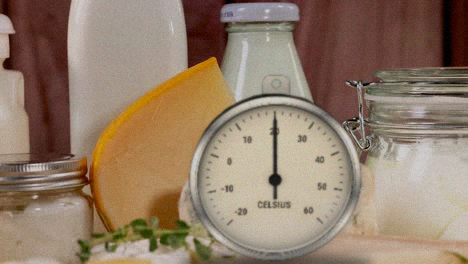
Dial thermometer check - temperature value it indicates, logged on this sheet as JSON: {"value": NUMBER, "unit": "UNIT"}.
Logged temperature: {"value": 20, "unit": "°C"}
